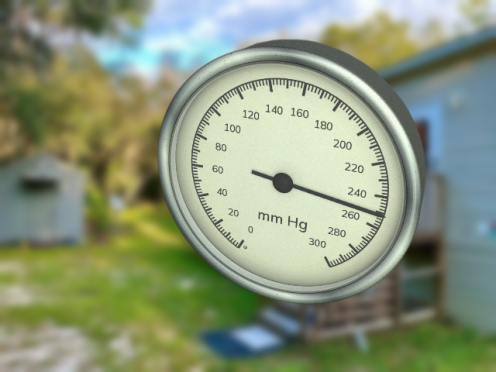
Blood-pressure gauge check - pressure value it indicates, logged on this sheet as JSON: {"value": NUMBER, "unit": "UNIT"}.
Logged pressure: {"value": 250, "unit": "mmHg"}
